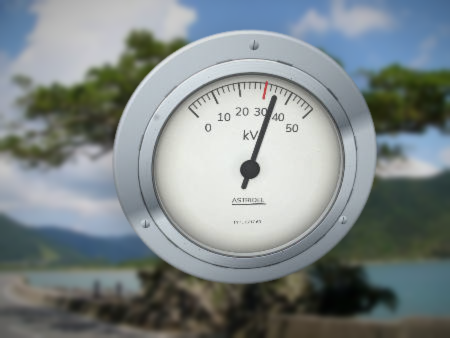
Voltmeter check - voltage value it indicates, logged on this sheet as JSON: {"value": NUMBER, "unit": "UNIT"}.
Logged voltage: {"value": 34, "unit": "kV"}
